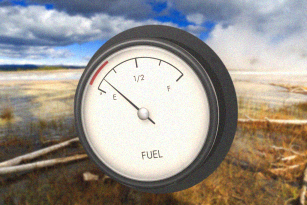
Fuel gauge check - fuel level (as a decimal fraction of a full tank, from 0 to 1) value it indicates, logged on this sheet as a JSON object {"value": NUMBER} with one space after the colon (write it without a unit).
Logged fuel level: {"value": 0.125}
